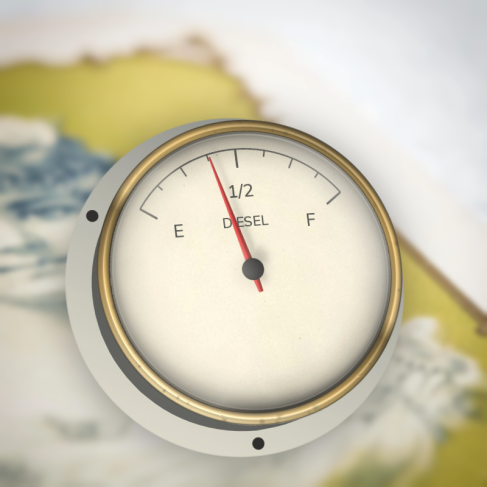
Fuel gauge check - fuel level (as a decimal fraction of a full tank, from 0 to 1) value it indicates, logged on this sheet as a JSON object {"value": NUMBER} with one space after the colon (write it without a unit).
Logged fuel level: {"value": 0.375}
